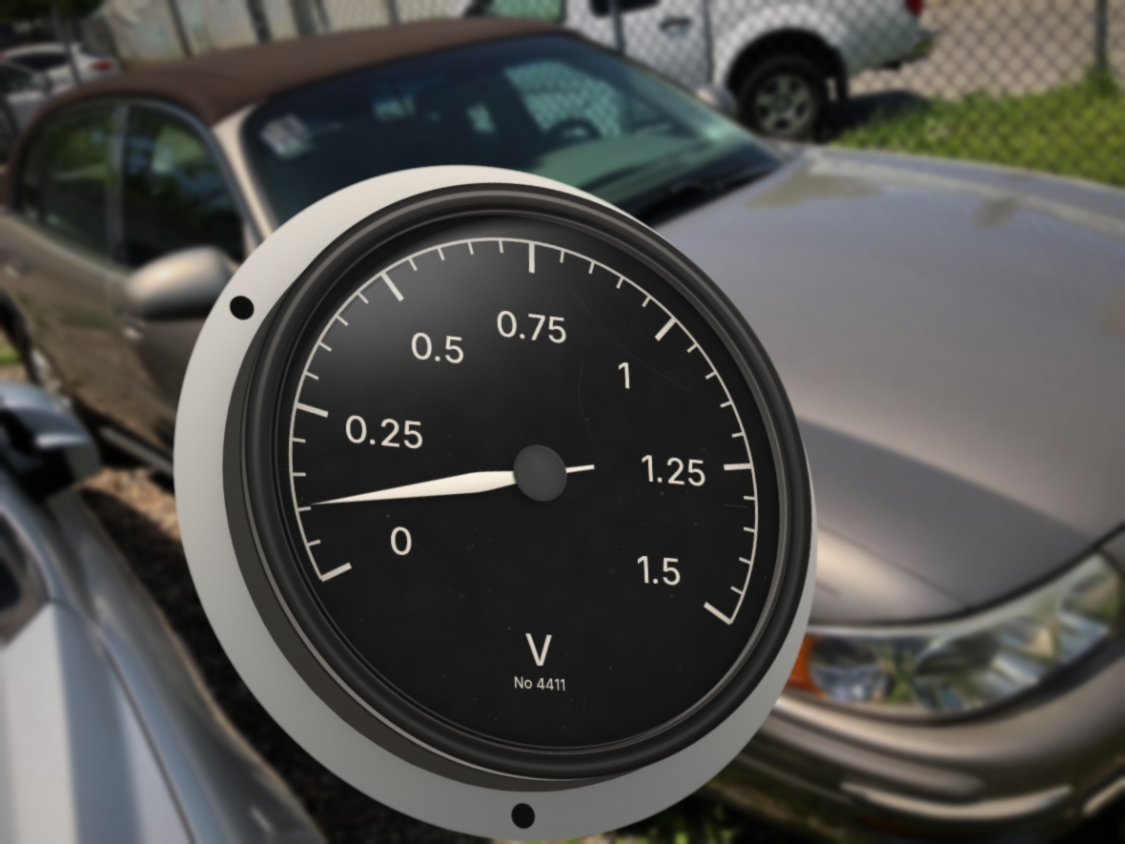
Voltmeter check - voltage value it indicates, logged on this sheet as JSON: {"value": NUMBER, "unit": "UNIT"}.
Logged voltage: {"value": 0.1, "unit": "V"}
